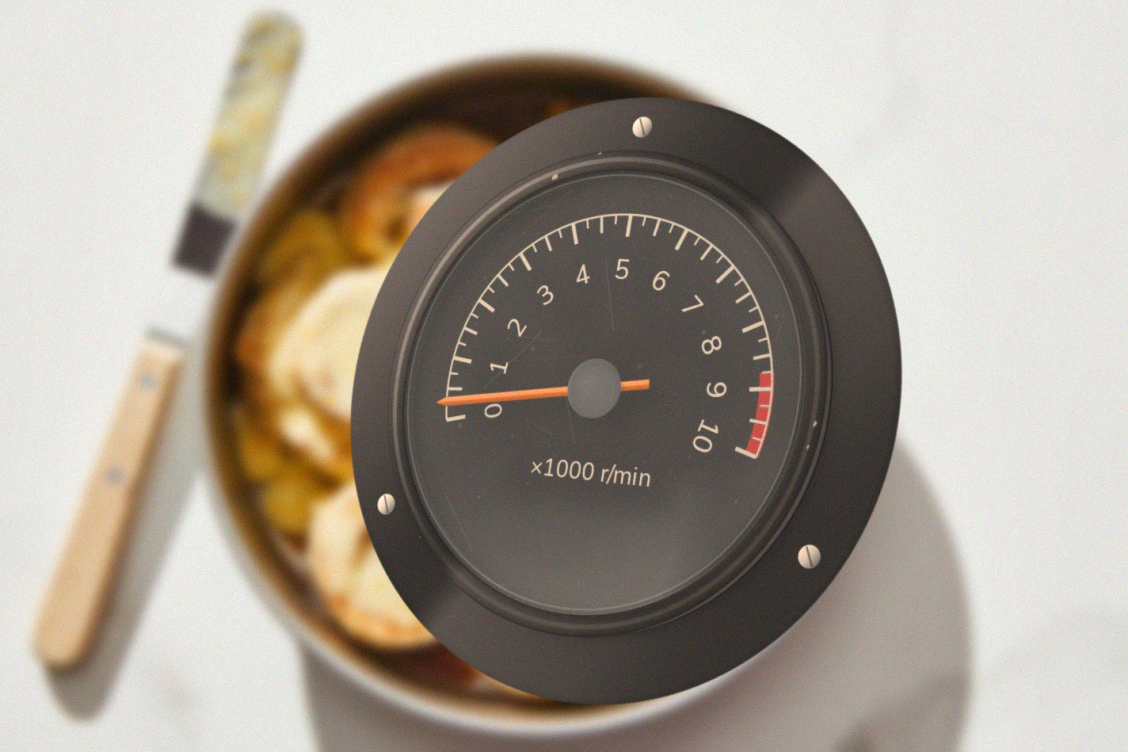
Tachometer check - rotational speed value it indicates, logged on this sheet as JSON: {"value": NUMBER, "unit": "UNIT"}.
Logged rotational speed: {"value": 250, "unit": "rpm"}
